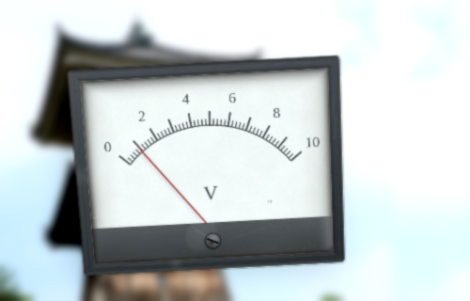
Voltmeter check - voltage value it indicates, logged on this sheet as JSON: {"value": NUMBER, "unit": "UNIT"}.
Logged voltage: {"value": 1, "unit": "V"}
